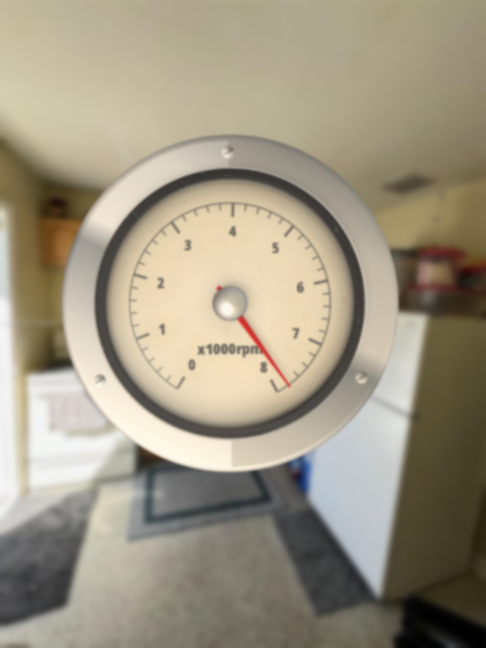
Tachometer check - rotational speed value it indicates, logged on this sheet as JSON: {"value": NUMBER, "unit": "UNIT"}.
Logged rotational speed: {"value": 7800, "unit": "rpm"}
